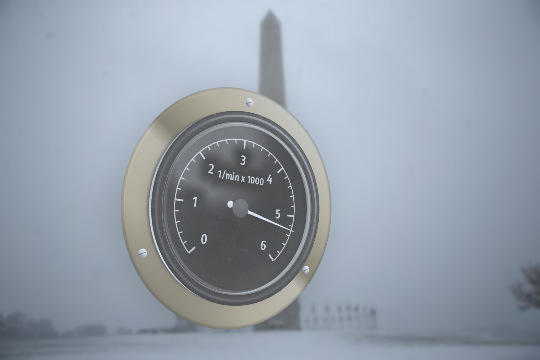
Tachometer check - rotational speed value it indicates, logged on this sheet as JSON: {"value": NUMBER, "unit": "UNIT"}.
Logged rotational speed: {"value": 5300, "unit": "rpm"}
